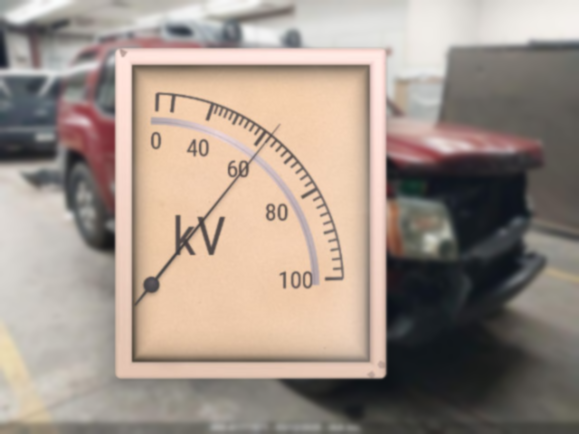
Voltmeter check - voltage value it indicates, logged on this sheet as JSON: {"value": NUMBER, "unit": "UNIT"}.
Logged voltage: {"value": 62, "unit": "kV"}
